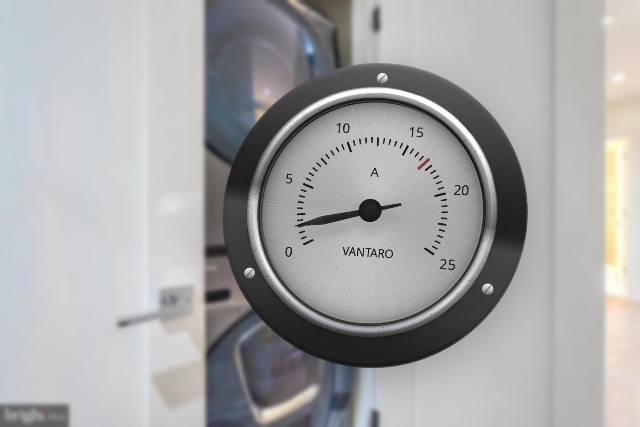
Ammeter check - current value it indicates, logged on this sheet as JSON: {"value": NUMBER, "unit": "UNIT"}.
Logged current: {"value": 1.5, "unit": "A"}
